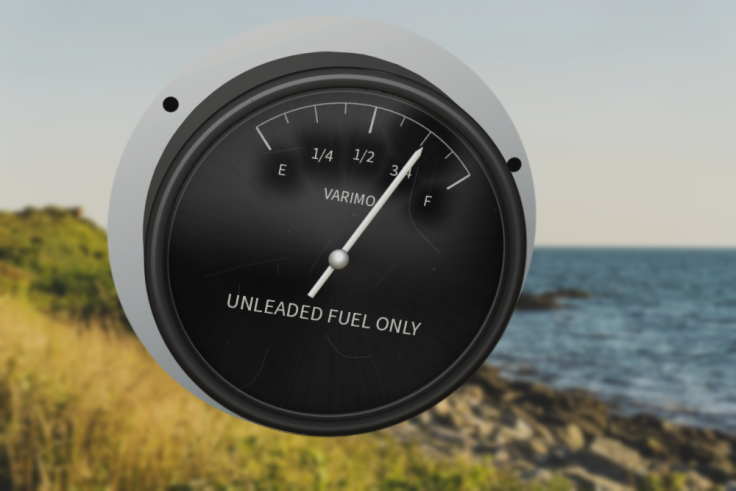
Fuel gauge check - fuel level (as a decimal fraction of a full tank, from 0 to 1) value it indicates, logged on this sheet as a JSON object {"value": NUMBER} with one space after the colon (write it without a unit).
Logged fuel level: {"value": 0.75}
